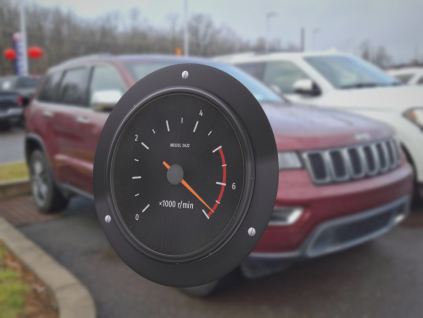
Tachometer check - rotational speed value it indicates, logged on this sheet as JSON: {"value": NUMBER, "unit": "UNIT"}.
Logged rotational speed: {"value": 6750, "unit": "rpm"}
